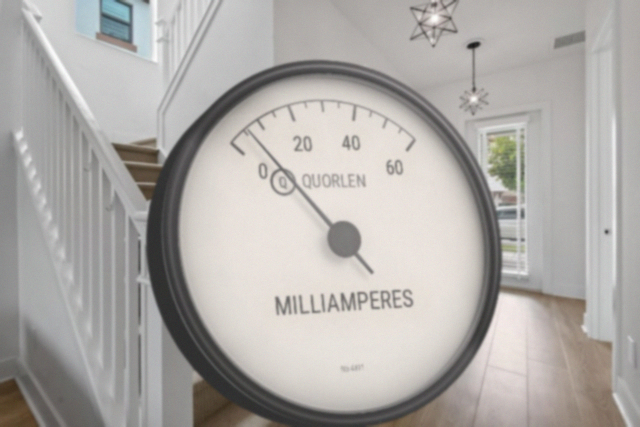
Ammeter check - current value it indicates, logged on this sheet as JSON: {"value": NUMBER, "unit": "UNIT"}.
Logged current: {"value": 5, "unit": "mA"}
